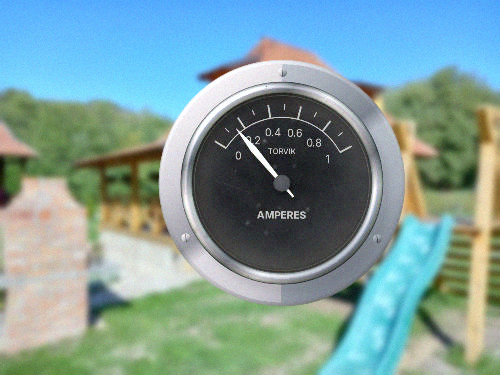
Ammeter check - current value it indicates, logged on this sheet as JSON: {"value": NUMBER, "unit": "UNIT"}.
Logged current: {"value": 0.15, "unit": "A"}
